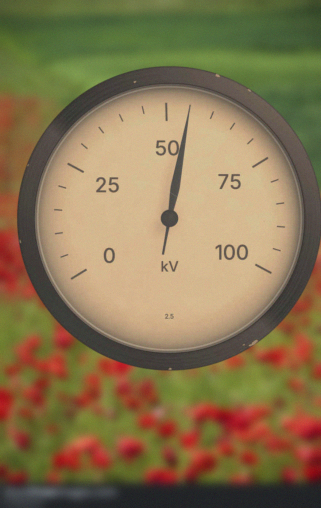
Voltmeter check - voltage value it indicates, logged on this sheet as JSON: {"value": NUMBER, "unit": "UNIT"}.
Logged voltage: {"value": 55, "unit": "kV"}
